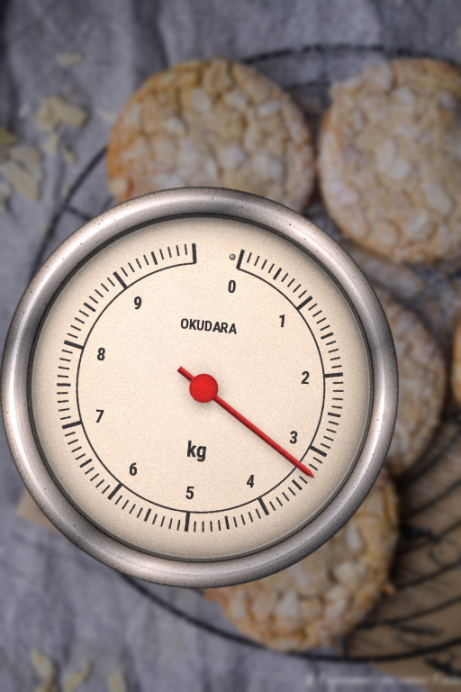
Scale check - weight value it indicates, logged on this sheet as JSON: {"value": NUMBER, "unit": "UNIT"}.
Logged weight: {"value": 3.3, "unit": "kg"}
